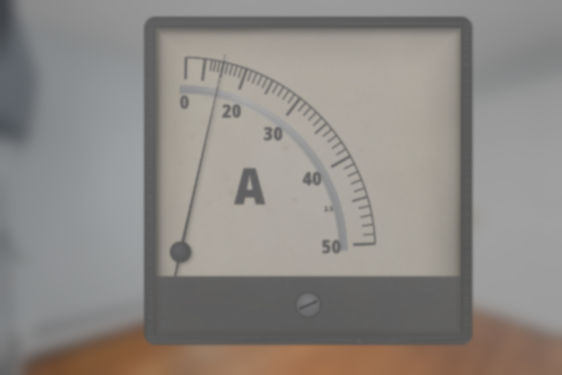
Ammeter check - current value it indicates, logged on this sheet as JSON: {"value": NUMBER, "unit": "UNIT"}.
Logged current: {"value": 15, "unit": "A"}
